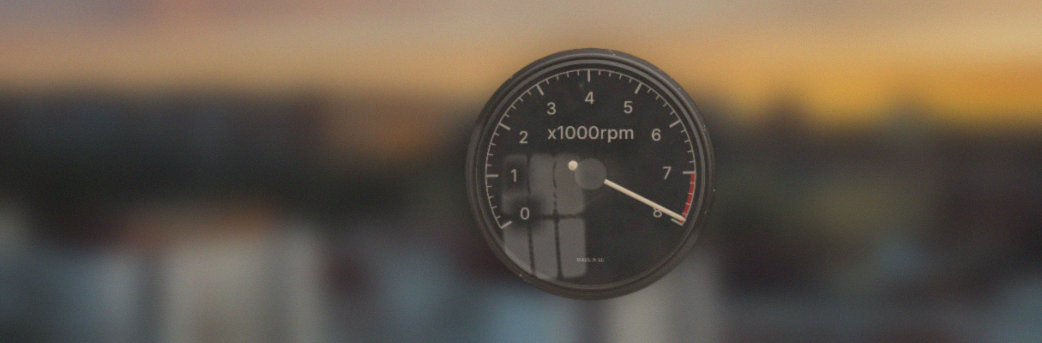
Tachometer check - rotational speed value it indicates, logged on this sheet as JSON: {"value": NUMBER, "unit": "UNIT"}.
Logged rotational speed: {"value": 7900, "unit": "rpm"}
